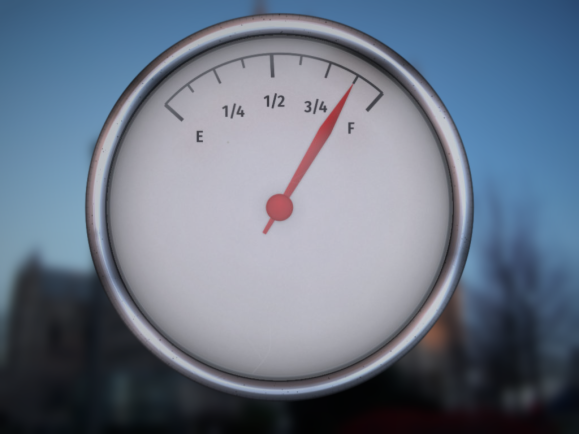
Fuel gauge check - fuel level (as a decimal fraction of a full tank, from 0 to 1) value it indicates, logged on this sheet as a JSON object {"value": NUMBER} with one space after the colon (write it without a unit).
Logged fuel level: {"value": 0.875}
